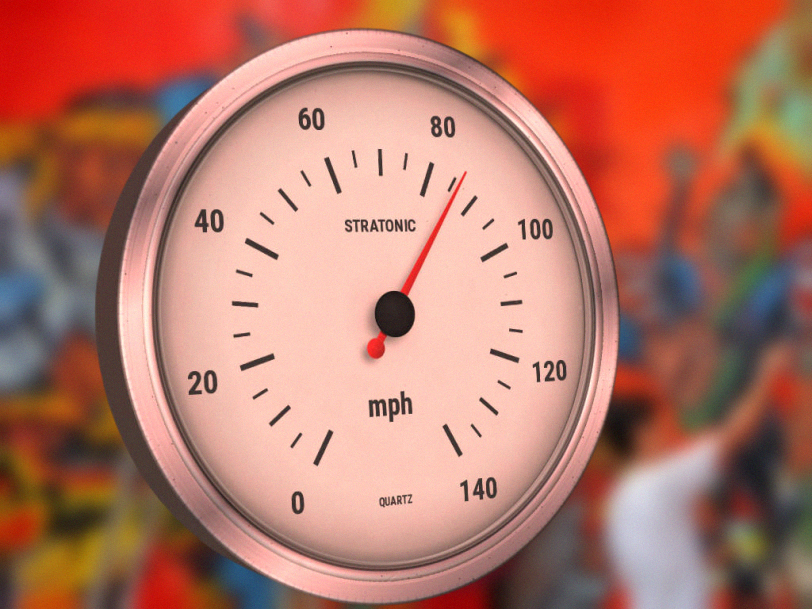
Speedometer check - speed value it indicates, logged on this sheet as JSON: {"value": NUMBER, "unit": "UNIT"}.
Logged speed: {"value": 85, "unit": "mph"}
